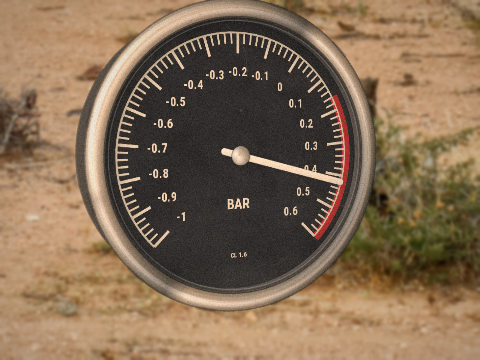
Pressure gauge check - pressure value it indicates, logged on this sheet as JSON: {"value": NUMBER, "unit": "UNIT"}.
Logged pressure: {"value": 0.42, "unit": "bar"}
